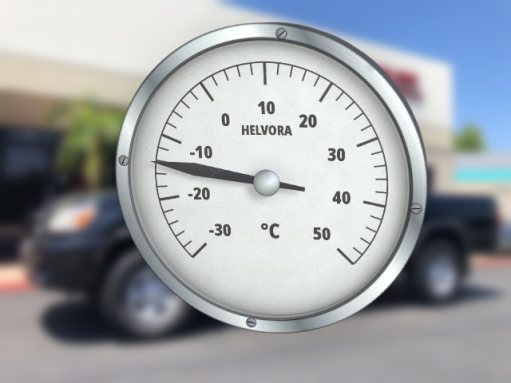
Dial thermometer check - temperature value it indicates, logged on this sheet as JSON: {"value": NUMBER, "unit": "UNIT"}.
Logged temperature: {"value": -14, "unit": "°C"}
